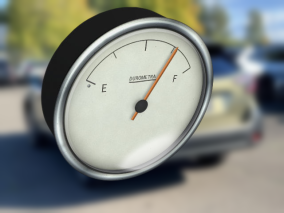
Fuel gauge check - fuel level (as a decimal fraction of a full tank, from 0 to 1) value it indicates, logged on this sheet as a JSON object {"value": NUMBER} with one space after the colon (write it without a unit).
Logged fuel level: {"value": 0.75}
